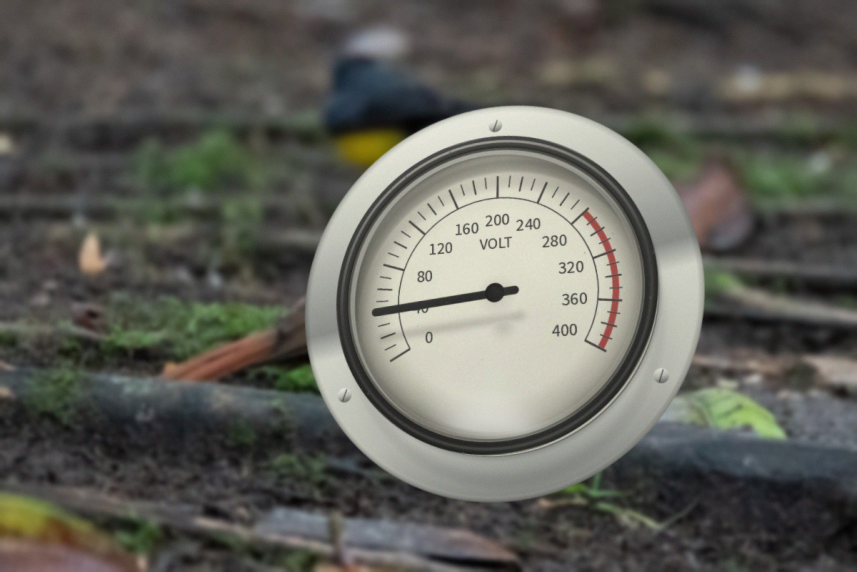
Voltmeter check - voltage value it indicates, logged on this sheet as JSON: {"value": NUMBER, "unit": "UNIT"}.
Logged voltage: {"value": 40, "unit": "V"}
